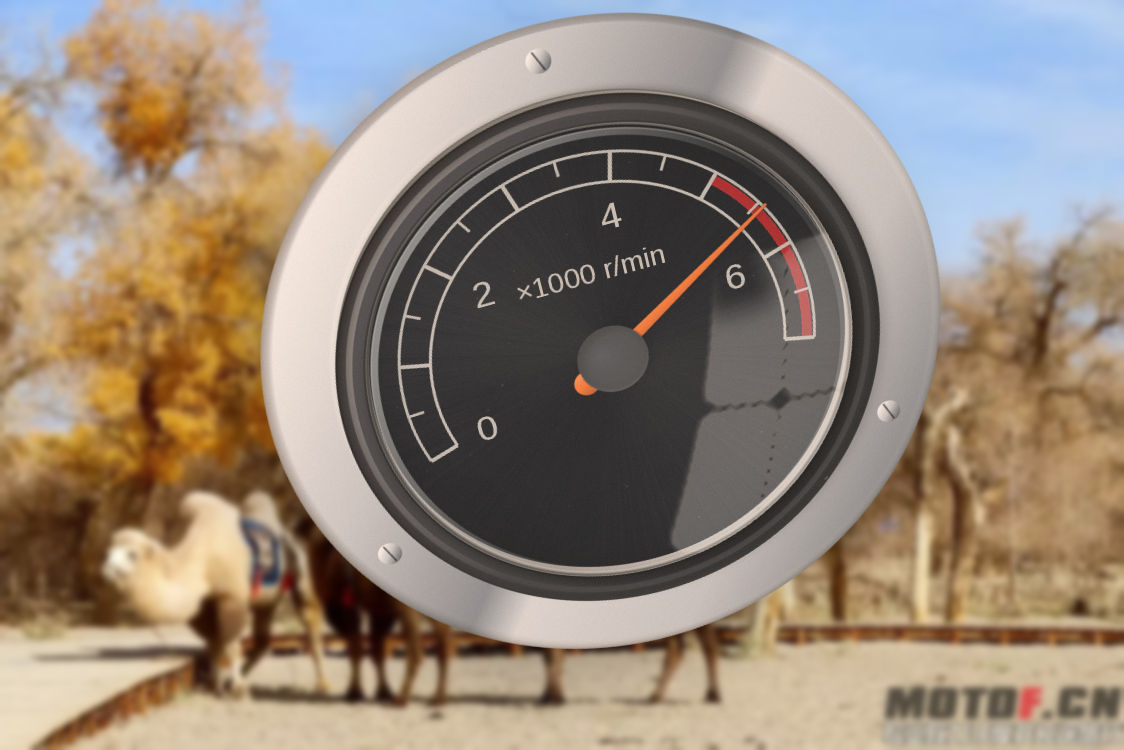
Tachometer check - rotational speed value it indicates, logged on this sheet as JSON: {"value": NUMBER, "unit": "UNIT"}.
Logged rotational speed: {"value": 5500, "unit": "rpm"}
